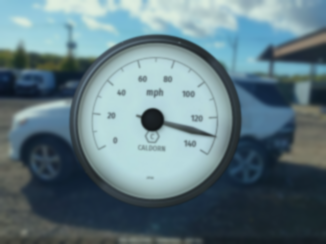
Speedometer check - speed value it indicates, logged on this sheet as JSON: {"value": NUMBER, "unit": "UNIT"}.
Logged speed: {"value": 130, "unit": "mph"}
